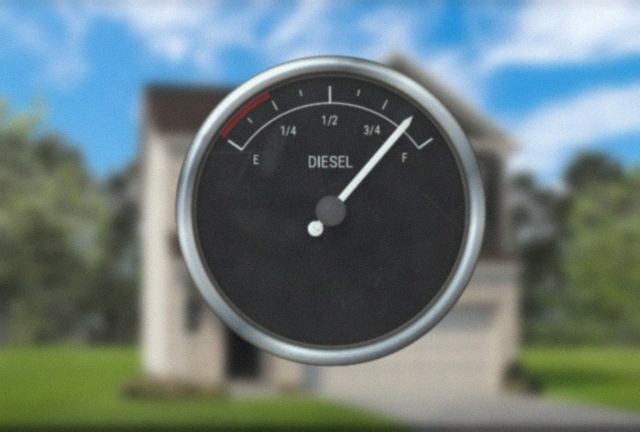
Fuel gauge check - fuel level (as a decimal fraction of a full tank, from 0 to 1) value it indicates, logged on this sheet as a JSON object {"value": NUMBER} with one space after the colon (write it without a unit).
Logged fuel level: {"value": 0.875}
